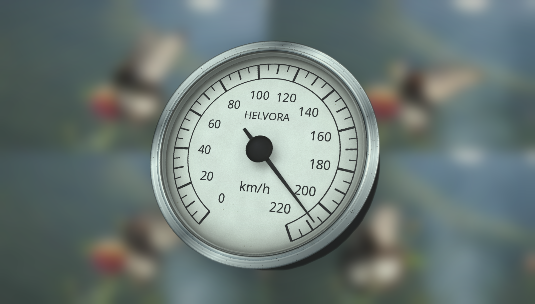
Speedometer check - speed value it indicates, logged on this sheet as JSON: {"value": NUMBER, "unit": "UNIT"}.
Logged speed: {"value": 207.5, "unit": "km/h"}
